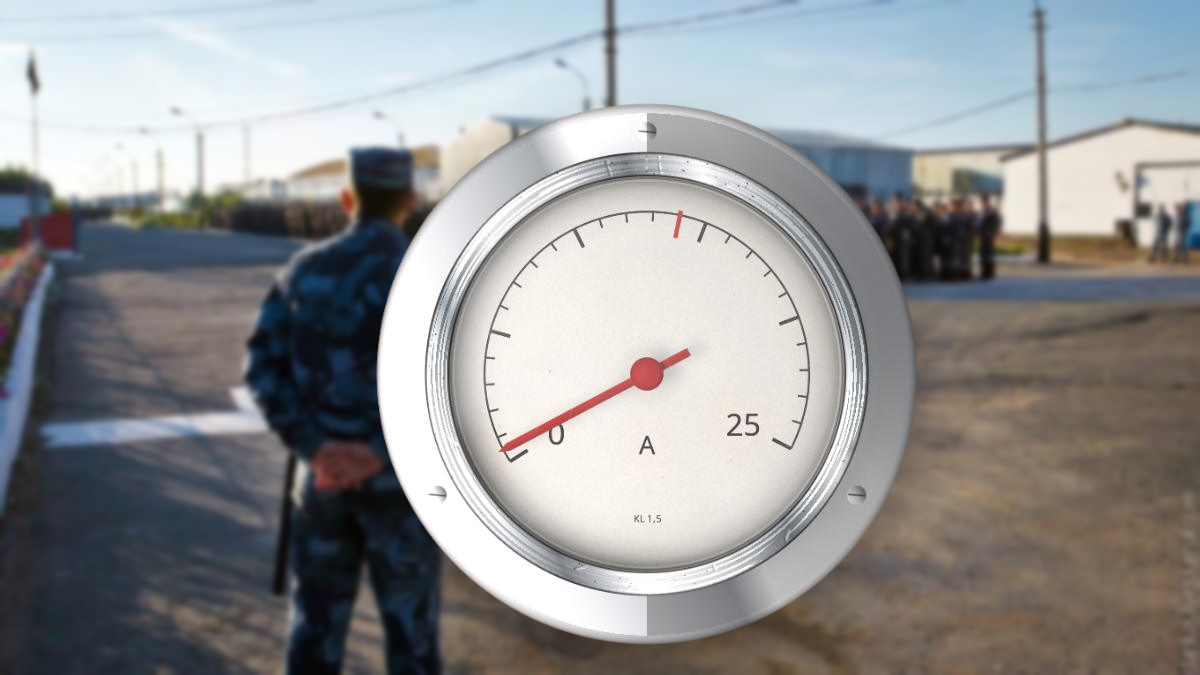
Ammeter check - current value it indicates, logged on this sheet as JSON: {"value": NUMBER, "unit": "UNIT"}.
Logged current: {"value": 0.5, "unit": "A"}
